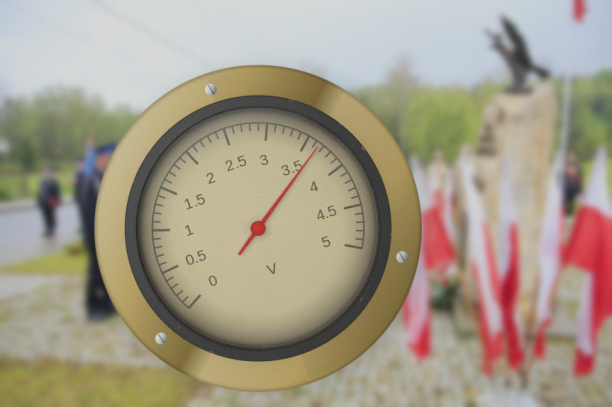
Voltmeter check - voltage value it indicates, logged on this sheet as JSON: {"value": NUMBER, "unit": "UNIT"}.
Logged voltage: {"value": 3.65, "unit": "V"}
